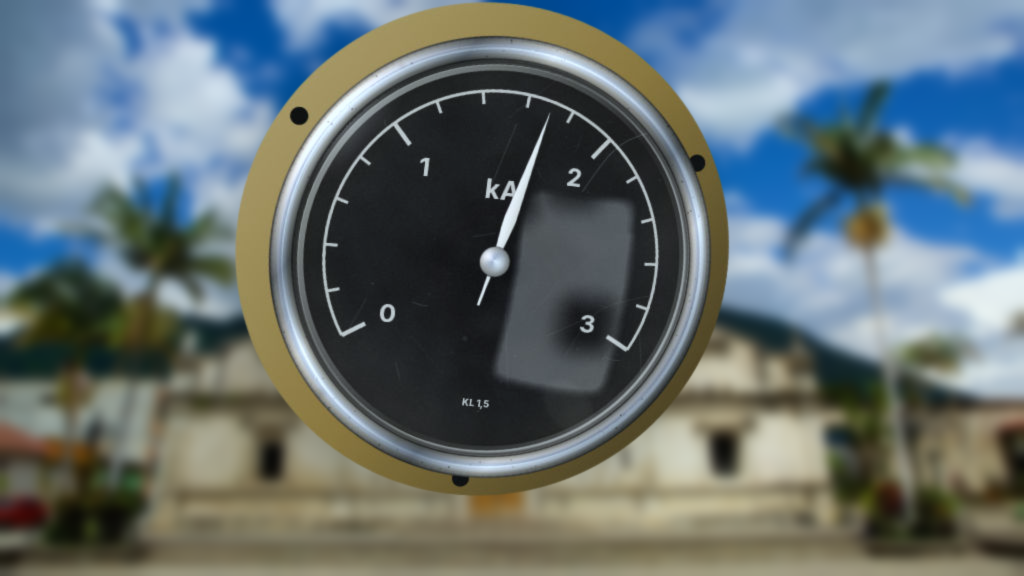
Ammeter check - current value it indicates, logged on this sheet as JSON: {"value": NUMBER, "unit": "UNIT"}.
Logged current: {"value": 1.7, "unit": "kA"}
